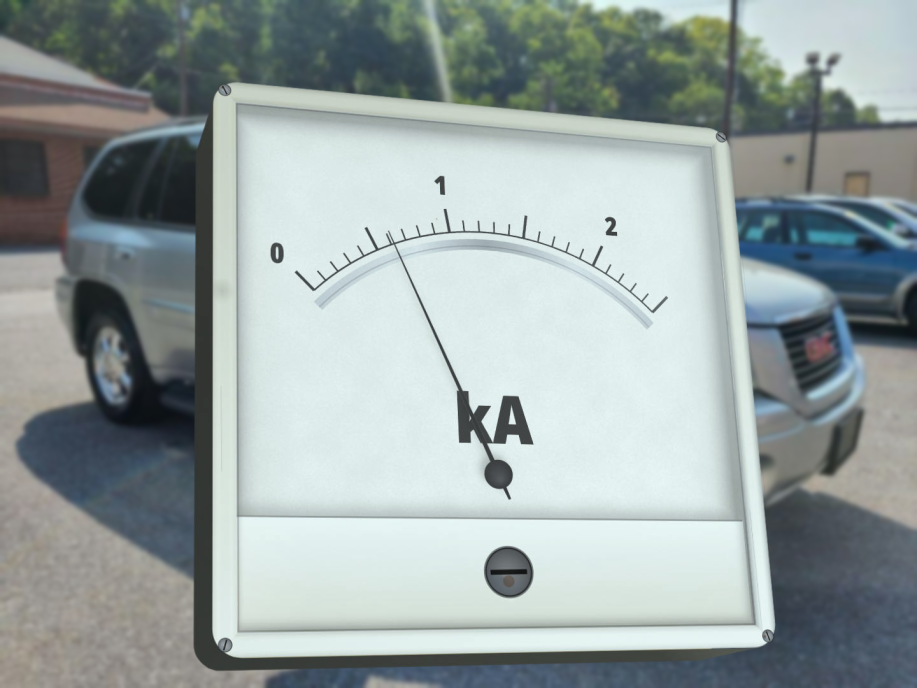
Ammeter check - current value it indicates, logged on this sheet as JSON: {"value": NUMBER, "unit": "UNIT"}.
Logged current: {"value": 0.6, "unit": "kA"}
